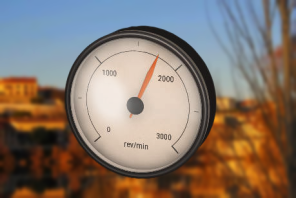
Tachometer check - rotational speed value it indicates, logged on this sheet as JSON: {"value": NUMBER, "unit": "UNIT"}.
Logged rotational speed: {"value": 1750, "unit": "rpm"}
